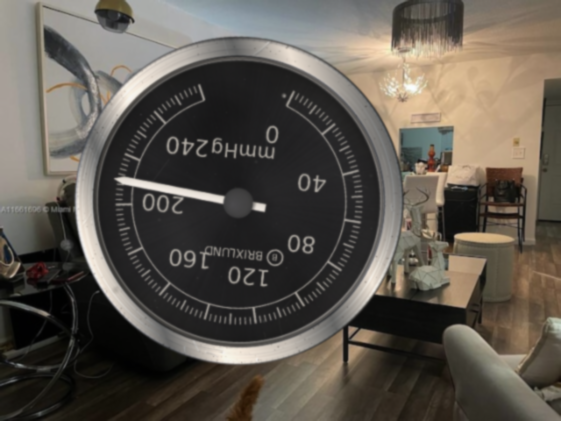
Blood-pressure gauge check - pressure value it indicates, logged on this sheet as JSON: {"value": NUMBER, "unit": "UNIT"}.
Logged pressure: {"value": 210, "unit": "mmHg"}
